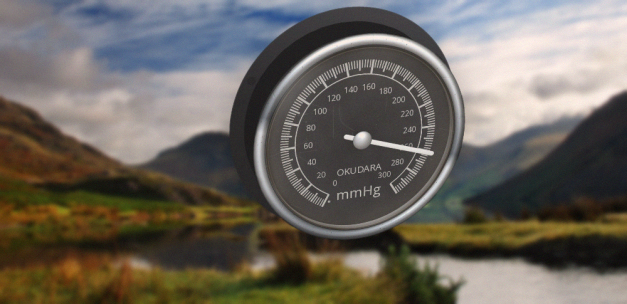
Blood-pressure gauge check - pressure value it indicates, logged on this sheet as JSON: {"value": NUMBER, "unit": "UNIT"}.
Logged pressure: {"value": 260, "unit": "mmHg"}
